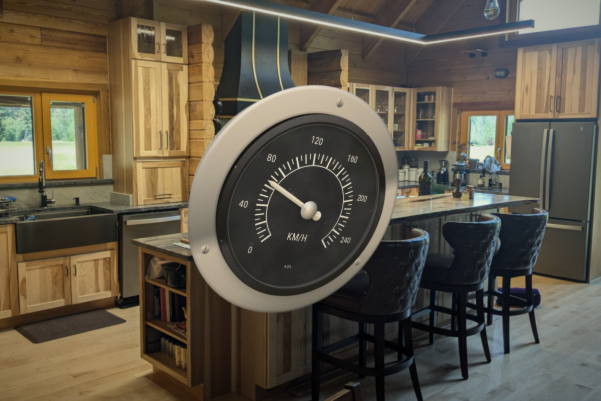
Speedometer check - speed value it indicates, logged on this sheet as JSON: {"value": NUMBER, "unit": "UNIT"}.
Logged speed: {"value": 65, "unit": "km/h"}
